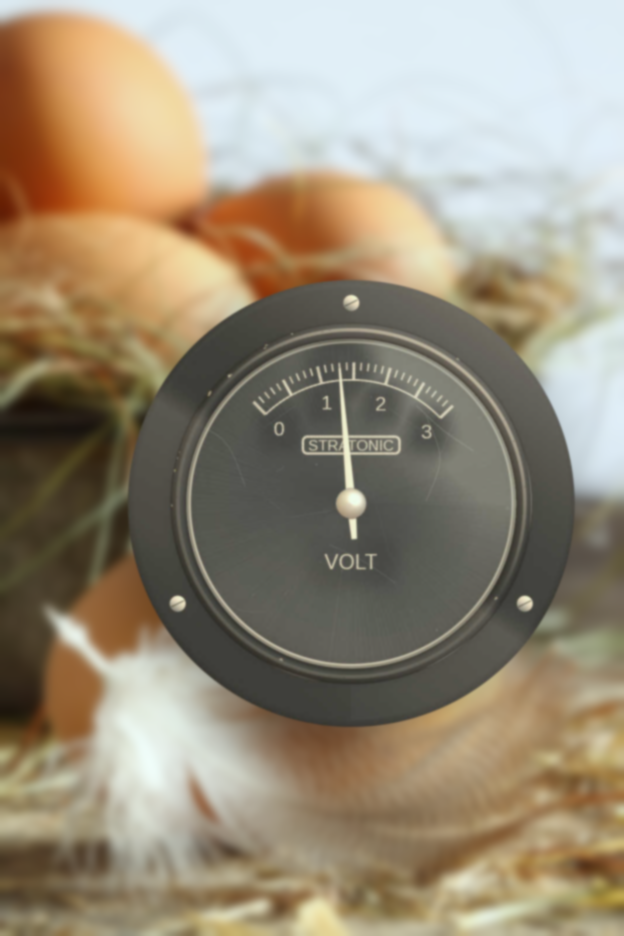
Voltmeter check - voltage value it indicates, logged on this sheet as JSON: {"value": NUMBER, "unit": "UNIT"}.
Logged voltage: {"value": 1.3, "unit": "V"}
